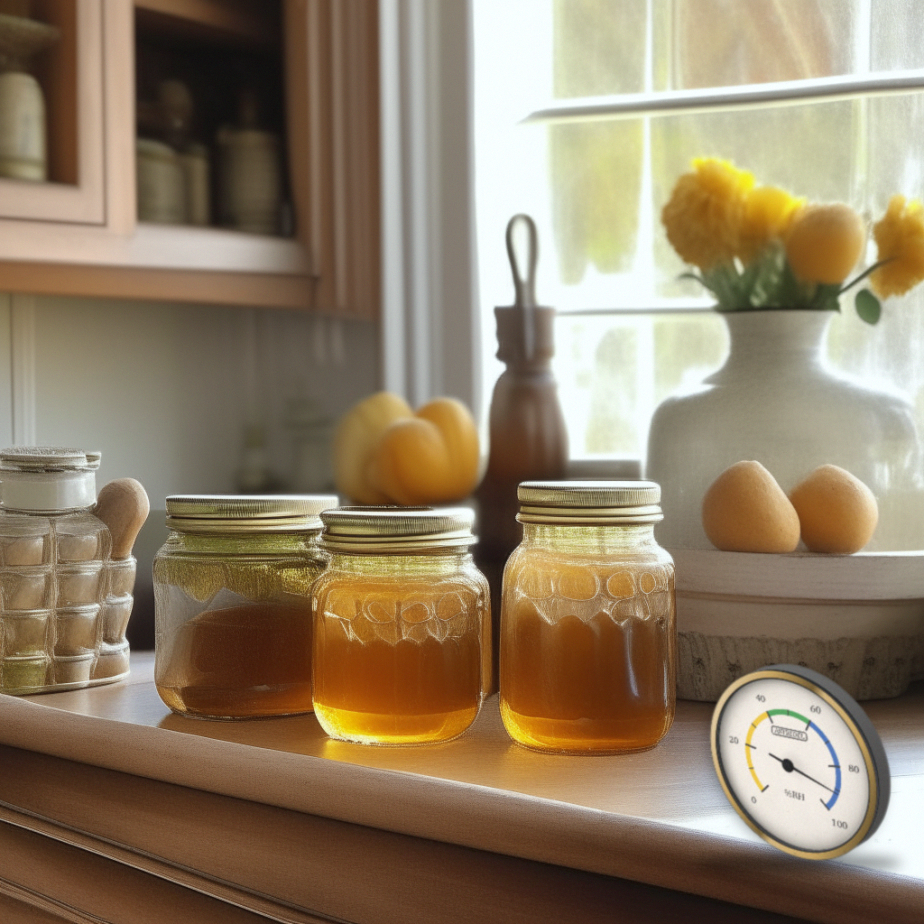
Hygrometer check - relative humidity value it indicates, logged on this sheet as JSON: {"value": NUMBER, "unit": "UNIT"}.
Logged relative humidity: {"value": 90, "unit": "%"}
